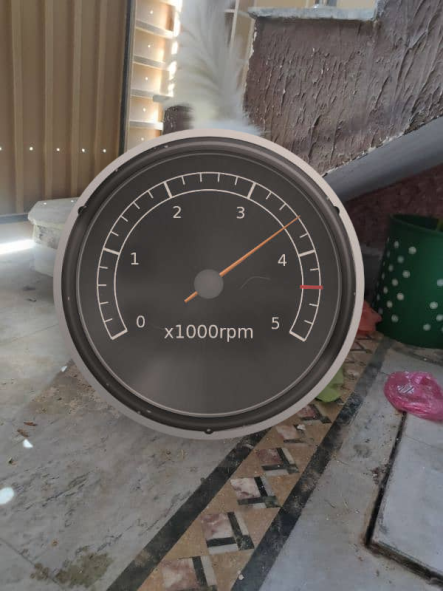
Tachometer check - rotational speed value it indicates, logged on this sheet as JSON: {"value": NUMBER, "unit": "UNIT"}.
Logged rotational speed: {"value": 3600, "unit": "rpm"}
